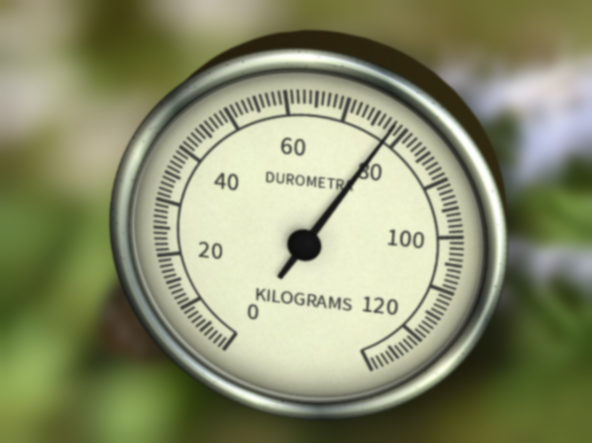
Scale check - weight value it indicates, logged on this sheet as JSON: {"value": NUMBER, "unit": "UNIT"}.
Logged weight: {"value": 78, "unit": "kg"}
